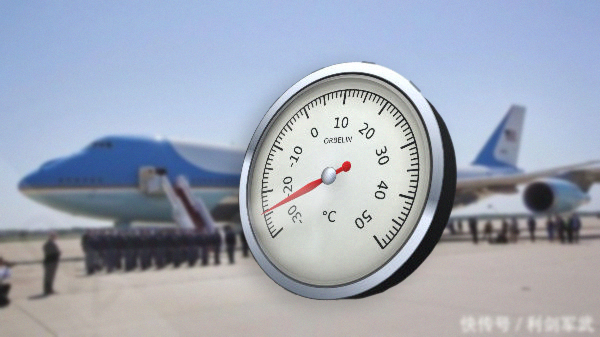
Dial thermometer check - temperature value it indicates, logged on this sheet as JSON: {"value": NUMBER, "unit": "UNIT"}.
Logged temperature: {"value": -25, "unit": "°C"}
